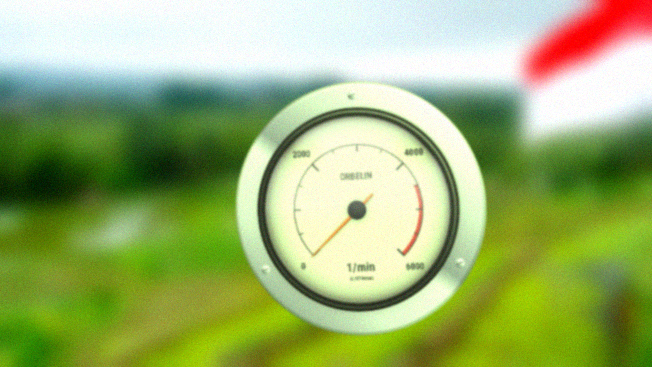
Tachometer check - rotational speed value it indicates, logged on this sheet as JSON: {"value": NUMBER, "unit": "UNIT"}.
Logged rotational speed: {"value": 0, "unit": "rpm"}
